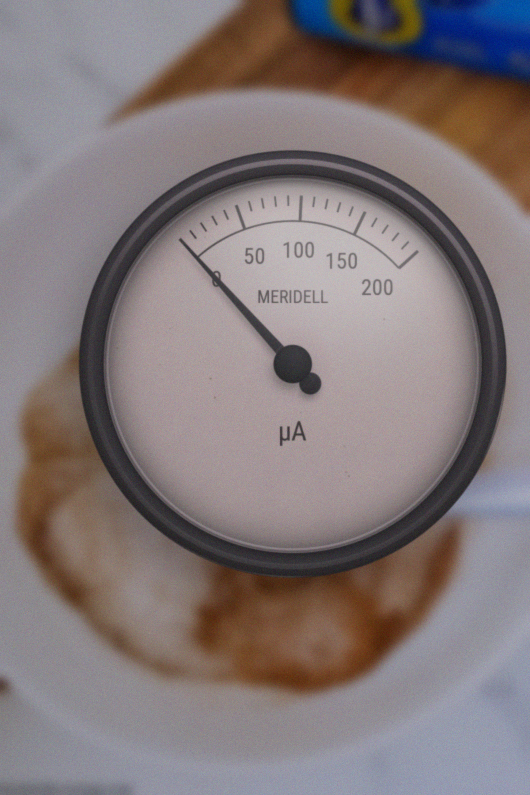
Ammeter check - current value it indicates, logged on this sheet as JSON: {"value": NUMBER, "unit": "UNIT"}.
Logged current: {"value": 0, "unit": "µA"}
